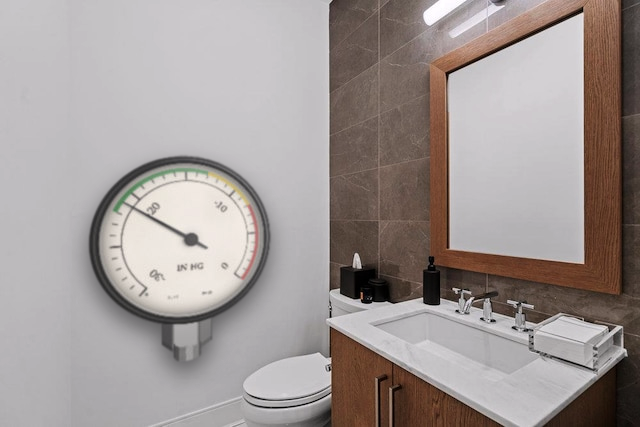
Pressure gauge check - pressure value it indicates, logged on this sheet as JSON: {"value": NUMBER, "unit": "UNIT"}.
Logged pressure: {"value": -21, "unit": "inHg"}
